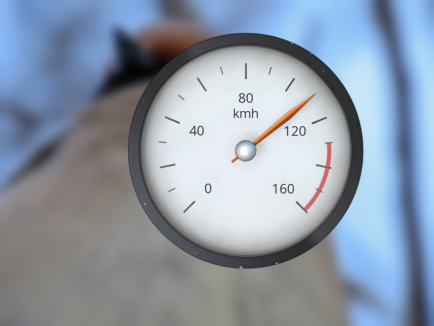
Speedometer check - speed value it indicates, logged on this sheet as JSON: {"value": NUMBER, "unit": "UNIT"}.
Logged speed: {"value": 110, "unit": "km/h"}
